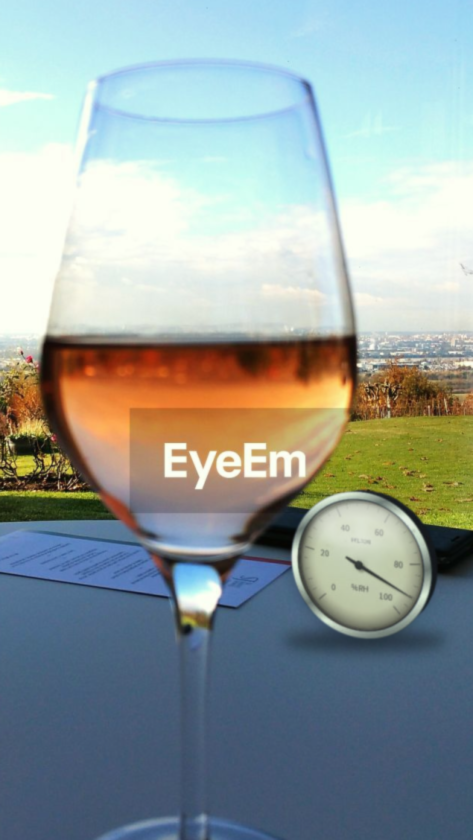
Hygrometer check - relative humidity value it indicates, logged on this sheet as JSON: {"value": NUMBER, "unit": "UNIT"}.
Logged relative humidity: {"value": 92, "unit": "%"}
